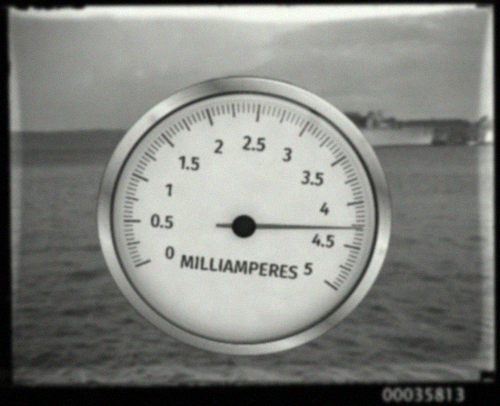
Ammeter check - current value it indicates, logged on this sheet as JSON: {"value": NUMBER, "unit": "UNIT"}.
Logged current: {"value": 4.25, "unit": "mA"}
